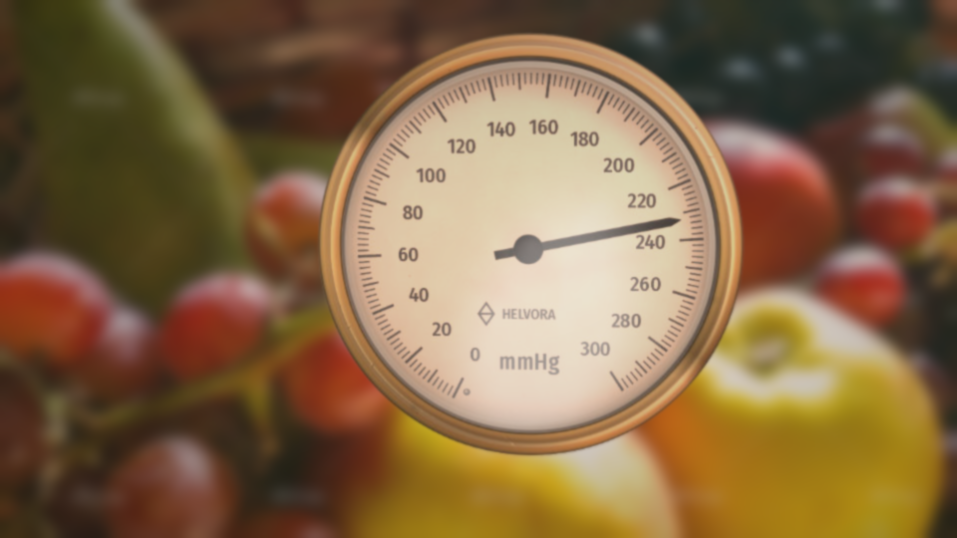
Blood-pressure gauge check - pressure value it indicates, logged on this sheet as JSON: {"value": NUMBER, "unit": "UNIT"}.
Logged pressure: {"value": 232, "unit": "mmHg"}
